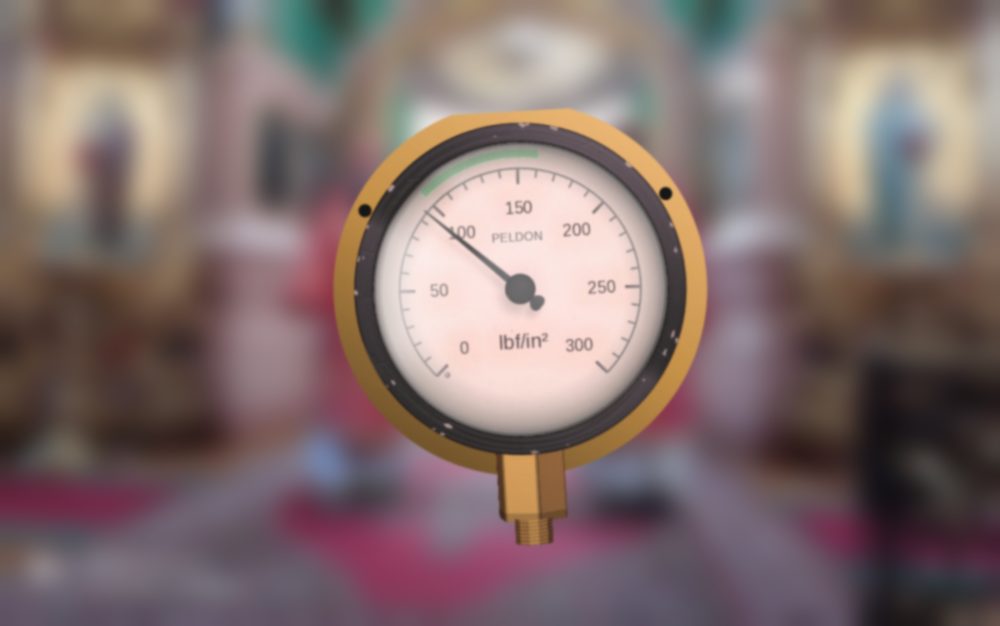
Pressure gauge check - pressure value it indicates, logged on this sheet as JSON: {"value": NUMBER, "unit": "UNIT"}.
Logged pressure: {"value": 95, "unit": "psi"}
